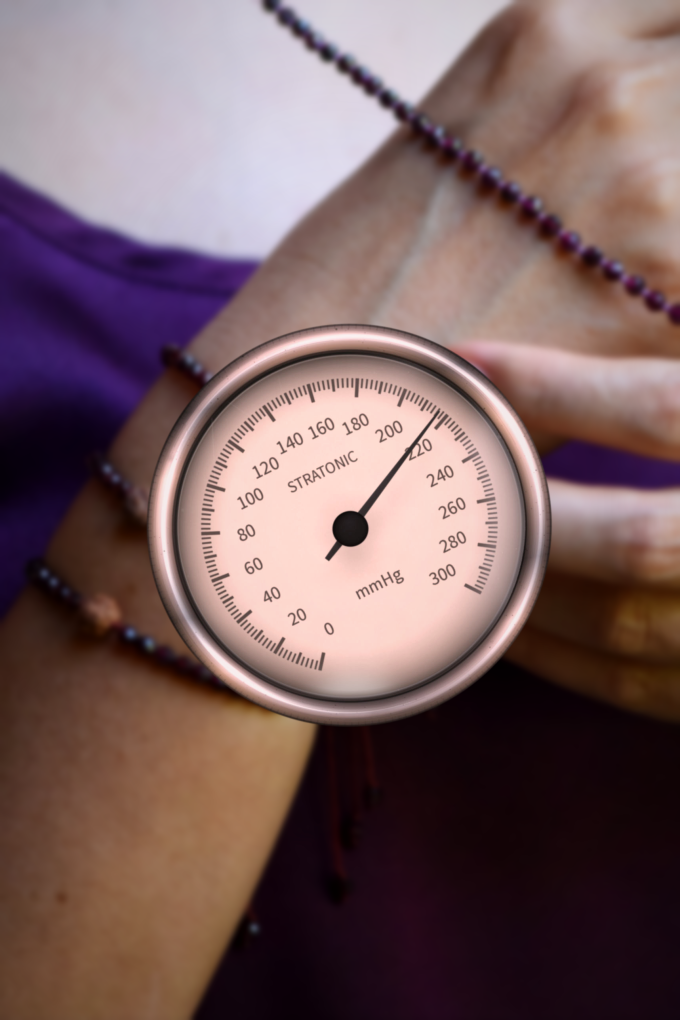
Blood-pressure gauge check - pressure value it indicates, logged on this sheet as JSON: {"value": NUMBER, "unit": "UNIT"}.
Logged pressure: {"value": 216, "unit": "mmHg"}
